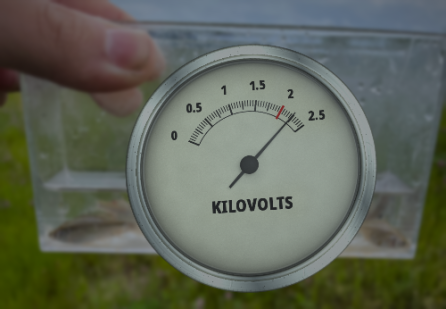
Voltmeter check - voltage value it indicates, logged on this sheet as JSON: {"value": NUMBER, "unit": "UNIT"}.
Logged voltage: {"value": 2.25, "unit": "kV"}
